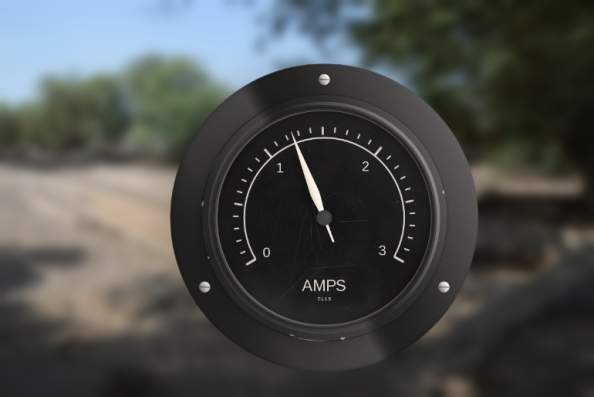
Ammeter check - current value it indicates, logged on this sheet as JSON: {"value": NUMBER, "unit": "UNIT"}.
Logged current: {"value": 1.25, "unit": "A"}
